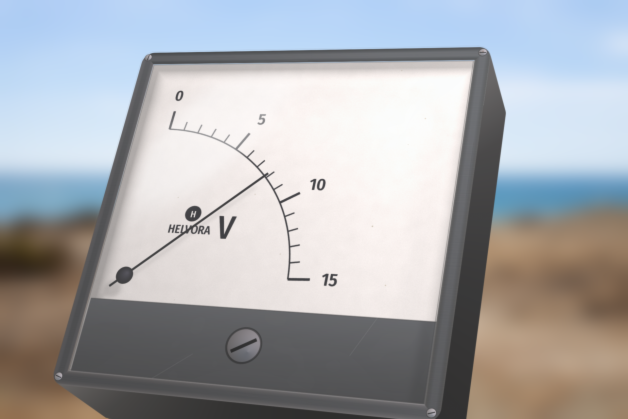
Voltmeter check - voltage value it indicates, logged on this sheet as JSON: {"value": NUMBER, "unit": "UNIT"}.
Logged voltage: {"value": 8, "unit": "V"}
